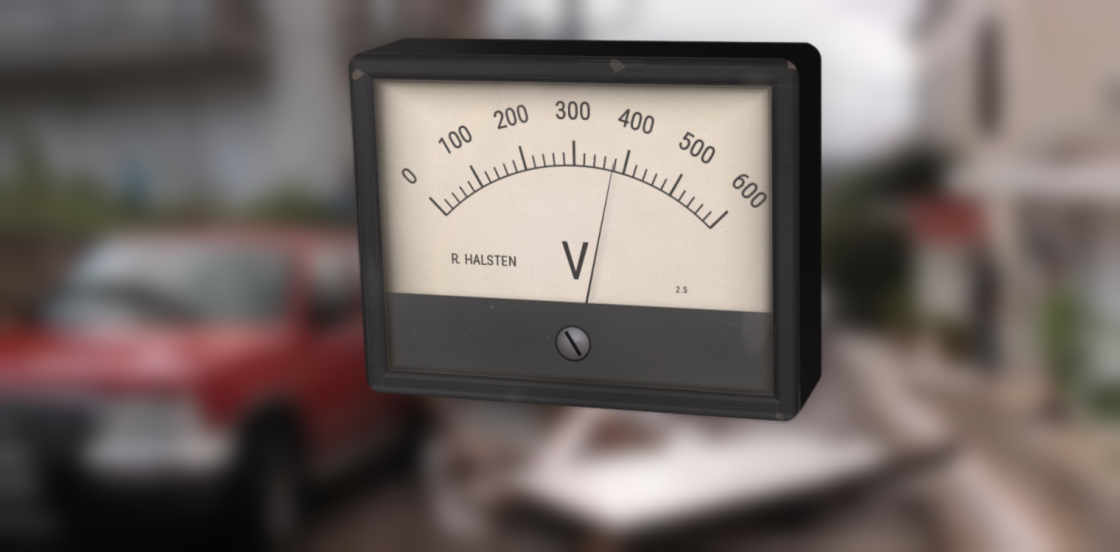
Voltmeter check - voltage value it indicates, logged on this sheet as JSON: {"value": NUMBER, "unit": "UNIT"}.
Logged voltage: {"value": 380, "unit": "V"}
